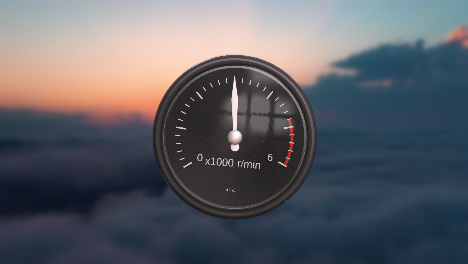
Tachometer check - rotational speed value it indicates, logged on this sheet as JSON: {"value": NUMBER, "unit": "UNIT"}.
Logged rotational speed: {"value": 3000, "unit": "rpm"}
